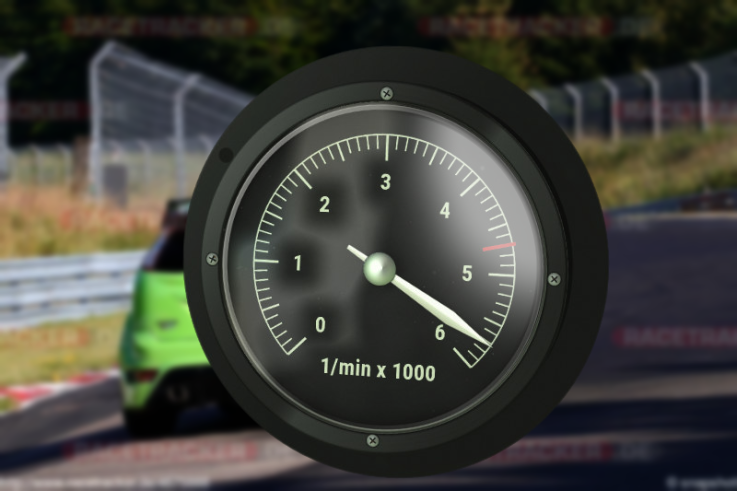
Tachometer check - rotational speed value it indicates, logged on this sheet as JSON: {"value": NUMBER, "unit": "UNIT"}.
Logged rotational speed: {"value": 5700, "unit": "rpm"}
